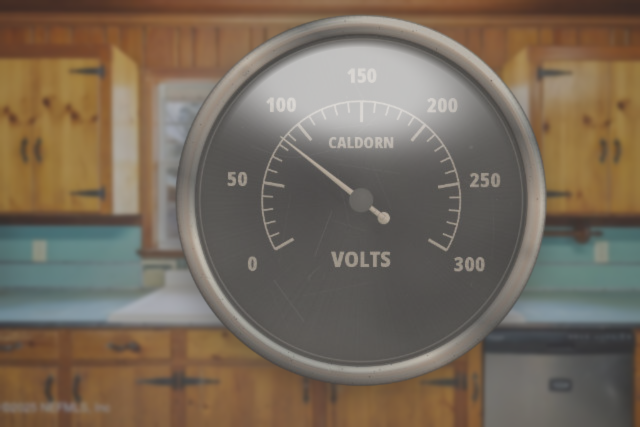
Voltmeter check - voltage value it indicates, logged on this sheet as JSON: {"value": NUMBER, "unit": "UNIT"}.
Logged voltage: {"value": 85, "unit": "V"}
